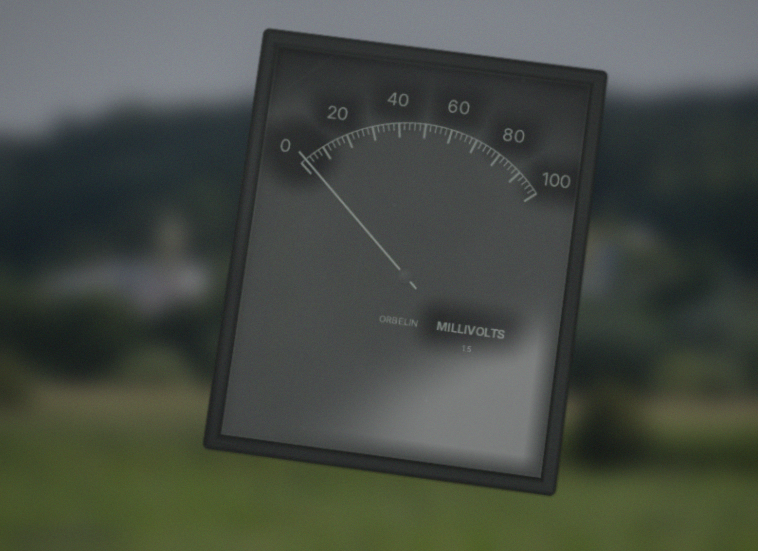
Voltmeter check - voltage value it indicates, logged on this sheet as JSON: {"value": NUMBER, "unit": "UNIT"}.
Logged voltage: {"value": 2, "unit": "mV"}
